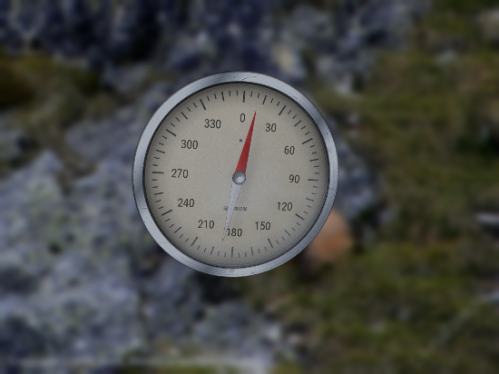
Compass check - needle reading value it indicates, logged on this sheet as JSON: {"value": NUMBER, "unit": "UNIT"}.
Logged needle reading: {"value": 10, "unit": "°"}
